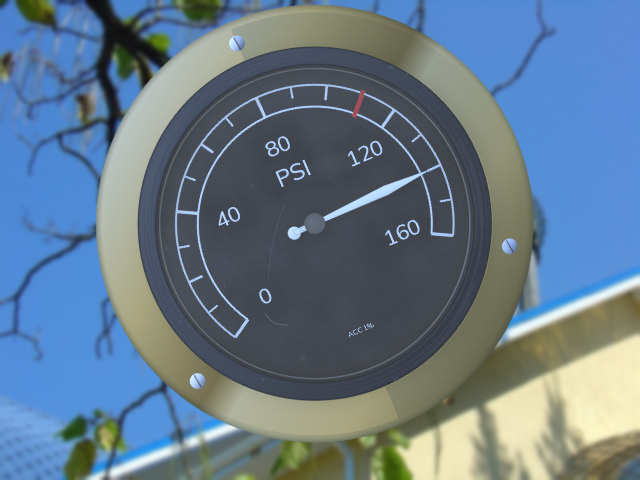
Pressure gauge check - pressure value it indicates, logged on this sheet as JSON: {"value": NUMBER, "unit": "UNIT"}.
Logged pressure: {"value": 140, "unit": "psi"}
